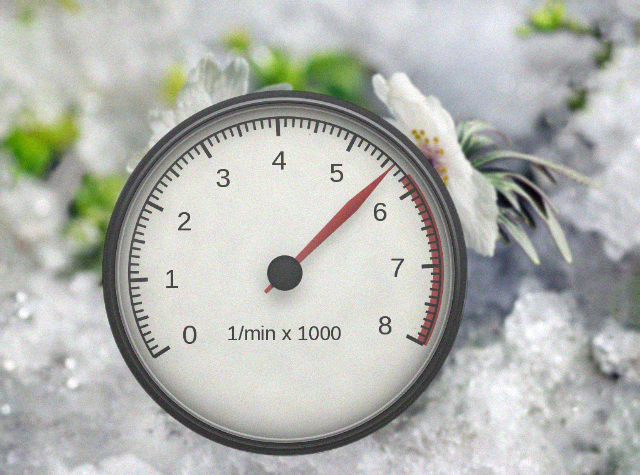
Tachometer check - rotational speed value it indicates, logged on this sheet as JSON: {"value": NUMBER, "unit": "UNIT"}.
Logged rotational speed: {"value": 5600, "unit": "rpm"}
